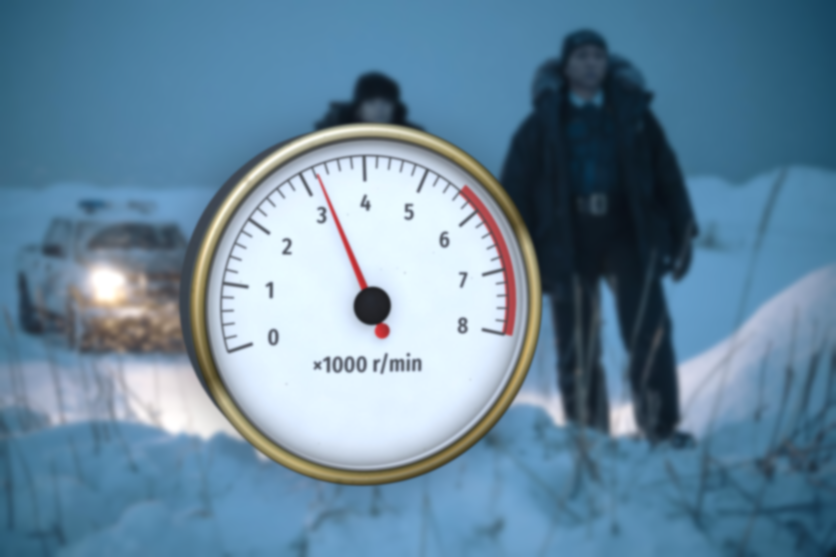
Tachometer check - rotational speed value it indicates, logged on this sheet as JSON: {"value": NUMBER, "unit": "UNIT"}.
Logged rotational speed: {"value": 3200, "unit": "rpm"}
